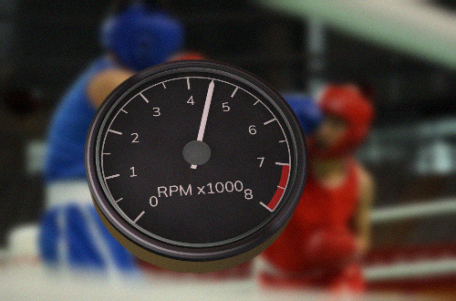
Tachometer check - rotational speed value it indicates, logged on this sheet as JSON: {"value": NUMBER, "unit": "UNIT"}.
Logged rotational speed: {"value": 4500, "unit": "rpm"}
